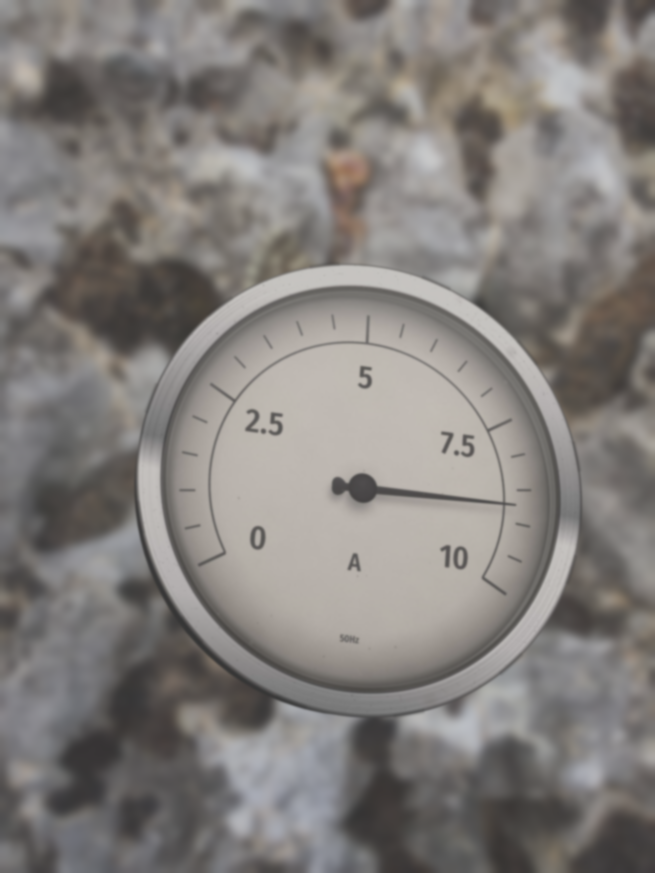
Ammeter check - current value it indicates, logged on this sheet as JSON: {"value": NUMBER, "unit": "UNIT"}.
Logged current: {"value": 8.75, "unit": "A"}
